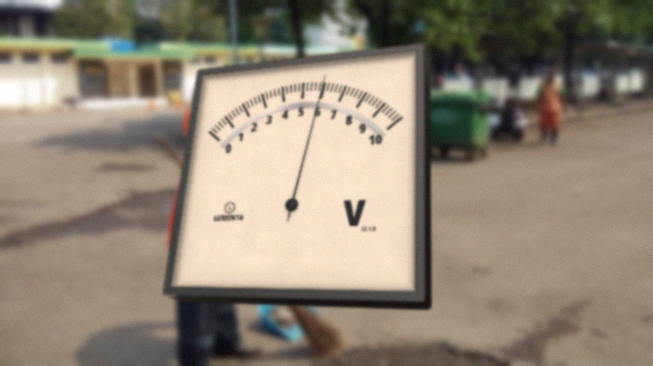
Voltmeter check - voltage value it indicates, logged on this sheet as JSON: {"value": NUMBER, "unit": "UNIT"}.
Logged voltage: {"value": 6, "unit": "V"}
